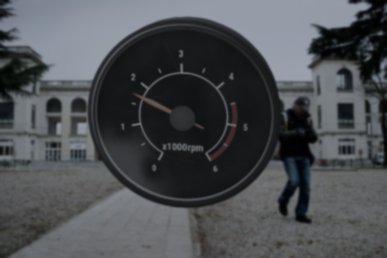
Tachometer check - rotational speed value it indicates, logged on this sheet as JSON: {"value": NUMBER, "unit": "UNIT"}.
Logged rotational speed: {"value": 1750, "unit": "rpm"}
